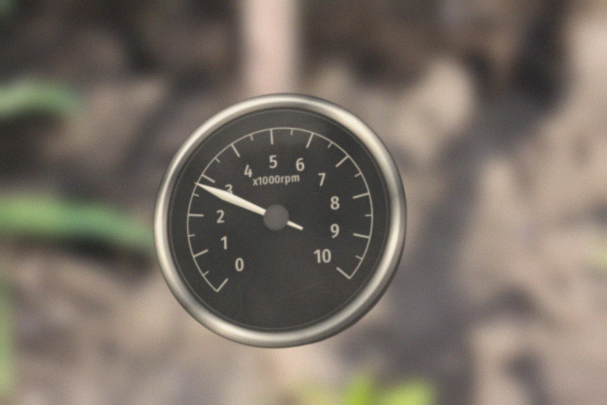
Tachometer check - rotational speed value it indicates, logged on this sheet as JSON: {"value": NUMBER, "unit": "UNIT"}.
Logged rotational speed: {"value": 2750, "unit": "rpm"}
